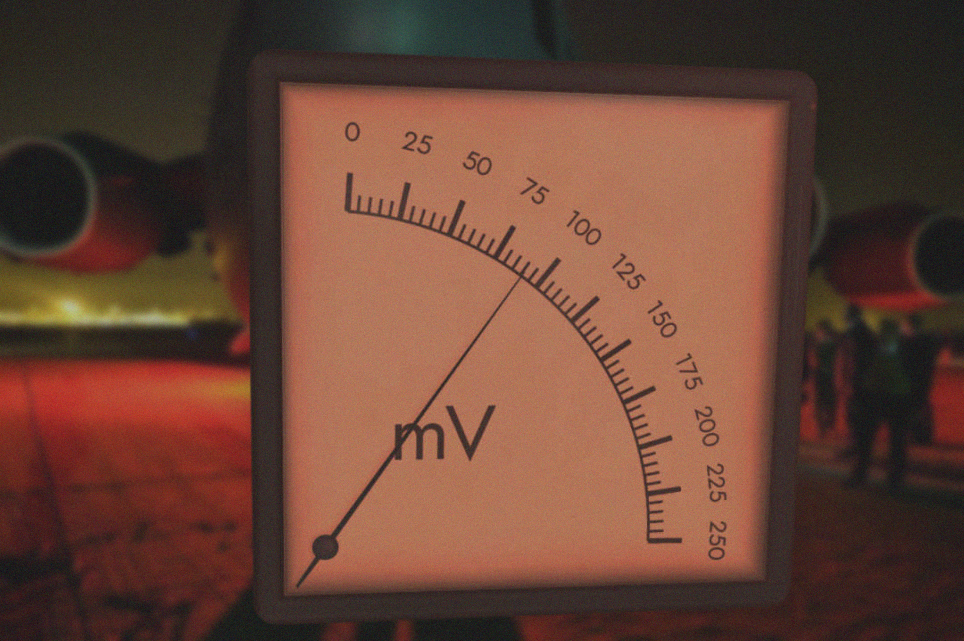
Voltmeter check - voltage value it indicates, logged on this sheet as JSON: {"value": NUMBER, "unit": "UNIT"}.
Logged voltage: {"value": 90, "unit": "mV"}
